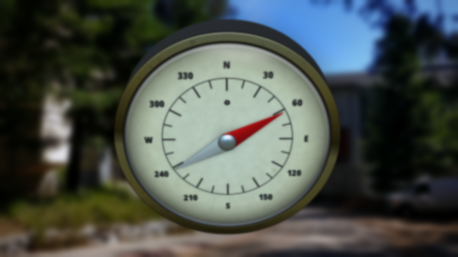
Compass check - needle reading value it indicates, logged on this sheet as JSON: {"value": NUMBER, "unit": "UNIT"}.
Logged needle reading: {"value": 60, "unit": "°"}
